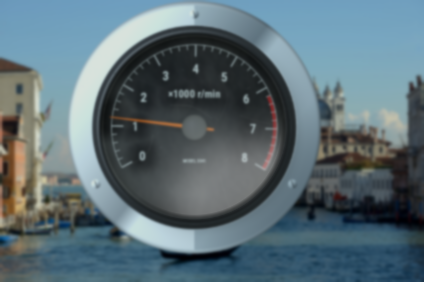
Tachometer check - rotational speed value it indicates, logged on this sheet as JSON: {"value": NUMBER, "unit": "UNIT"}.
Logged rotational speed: {"value": 1200, "unit": "rpm"}
